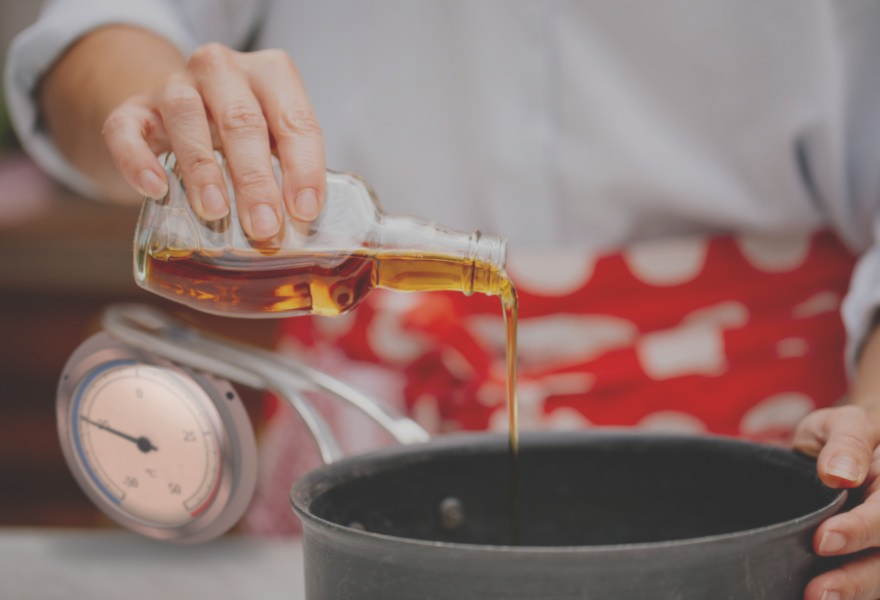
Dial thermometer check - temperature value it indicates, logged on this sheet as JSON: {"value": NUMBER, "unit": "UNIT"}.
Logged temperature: {"value": -25, "unit": "°C"}
